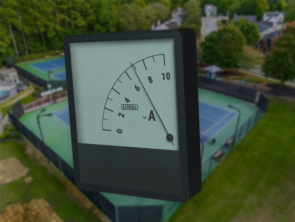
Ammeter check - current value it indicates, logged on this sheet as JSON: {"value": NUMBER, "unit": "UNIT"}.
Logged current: {"value": 7, "unit": "A"}
